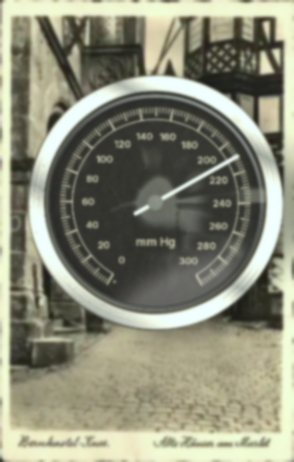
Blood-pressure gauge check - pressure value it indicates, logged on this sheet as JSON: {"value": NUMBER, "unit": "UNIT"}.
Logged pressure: {"value": 210, "unit": "mmHg"}
